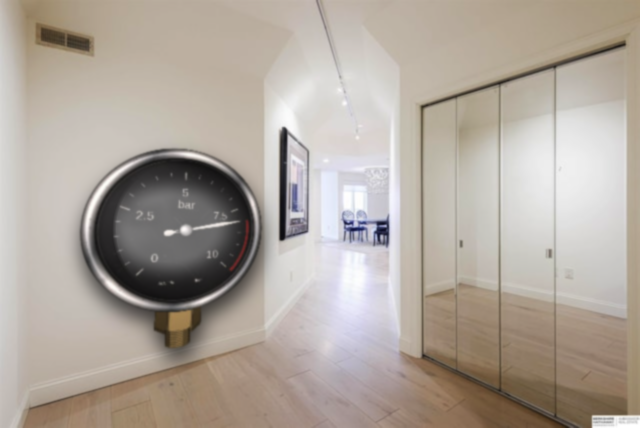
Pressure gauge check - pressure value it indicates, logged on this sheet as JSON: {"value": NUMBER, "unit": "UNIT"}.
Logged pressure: {"value": 8, "unit": "bar"}
